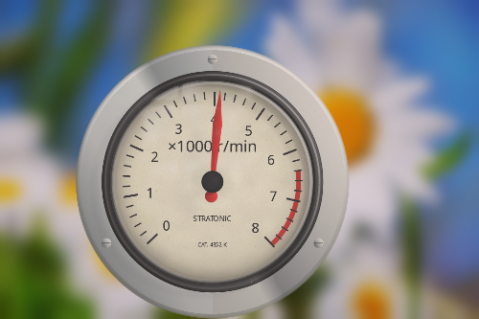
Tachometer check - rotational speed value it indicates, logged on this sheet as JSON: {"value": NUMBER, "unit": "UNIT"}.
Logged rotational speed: {"value": 4100, "unit": "rpm"}
